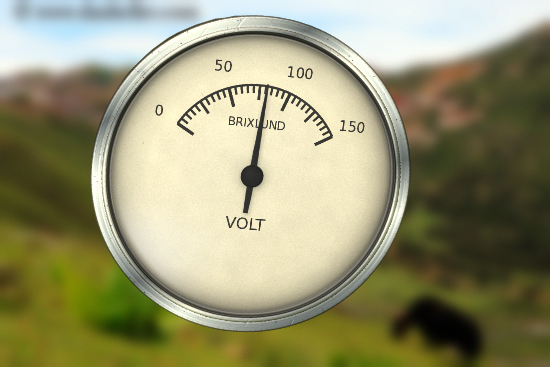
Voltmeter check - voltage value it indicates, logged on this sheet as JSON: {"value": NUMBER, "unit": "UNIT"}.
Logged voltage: {"value": 80, "unit": "V"}
